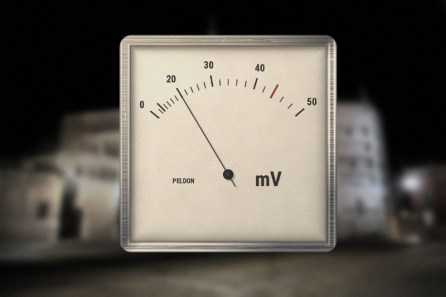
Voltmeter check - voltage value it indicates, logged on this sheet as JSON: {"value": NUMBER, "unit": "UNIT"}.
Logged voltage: {"value": 20, "unit": "mV"}
